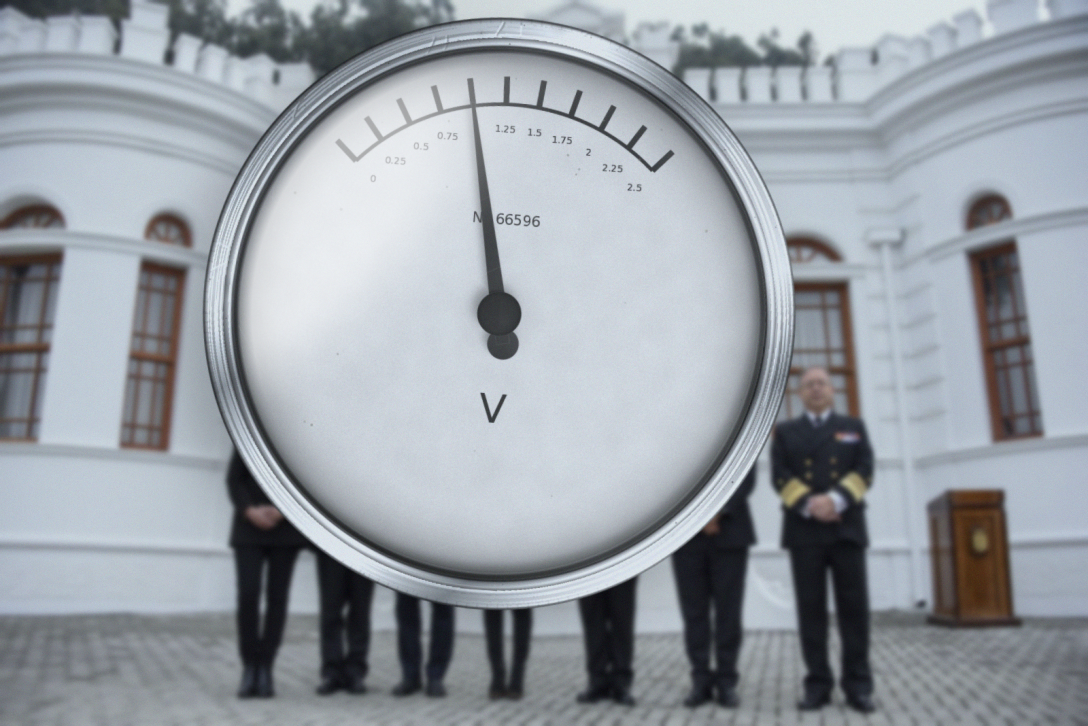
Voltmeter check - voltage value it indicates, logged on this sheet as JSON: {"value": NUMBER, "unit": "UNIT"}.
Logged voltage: {"value": 1, "unit": "V"}
